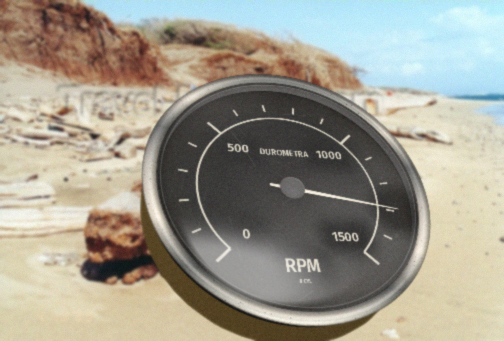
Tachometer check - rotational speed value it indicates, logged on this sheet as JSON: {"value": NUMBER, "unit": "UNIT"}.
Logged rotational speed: {"value": 1300, "unit": "rpm"}
